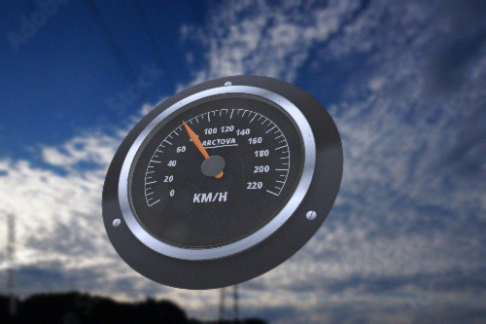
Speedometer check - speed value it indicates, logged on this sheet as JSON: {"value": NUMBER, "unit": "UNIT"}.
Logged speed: {"value": 80, "unit": "km/h"}
